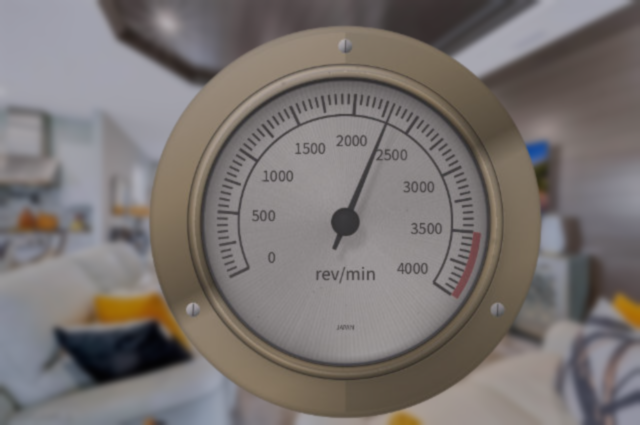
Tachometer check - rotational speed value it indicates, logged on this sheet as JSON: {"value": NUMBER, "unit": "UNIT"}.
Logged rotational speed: {"value": 2300, "unit": "rpm"}
